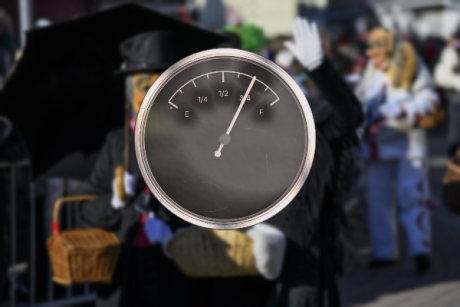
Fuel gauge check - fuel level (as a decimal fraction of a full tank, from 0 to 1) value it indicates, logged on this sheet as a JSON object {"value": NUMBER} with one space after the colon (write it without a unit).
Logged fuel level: {"value": 0.75}
